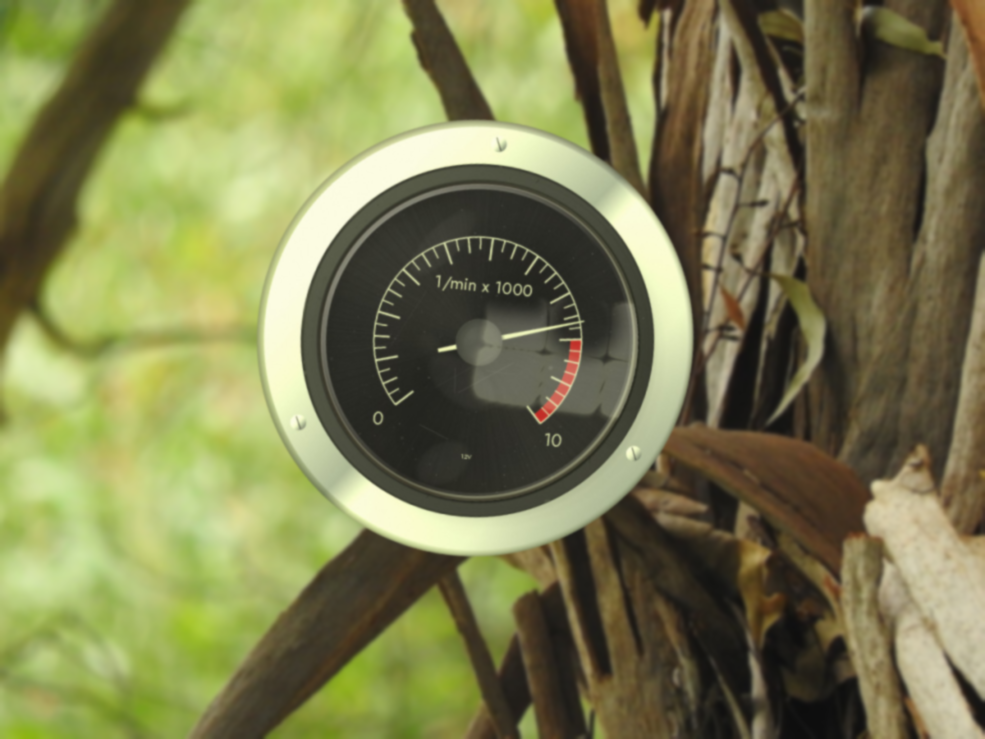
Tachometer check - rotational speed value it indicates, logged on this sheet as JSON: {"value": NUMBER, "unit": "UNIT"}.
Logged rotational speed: {"value": 7625, "unit": "rpm"}
